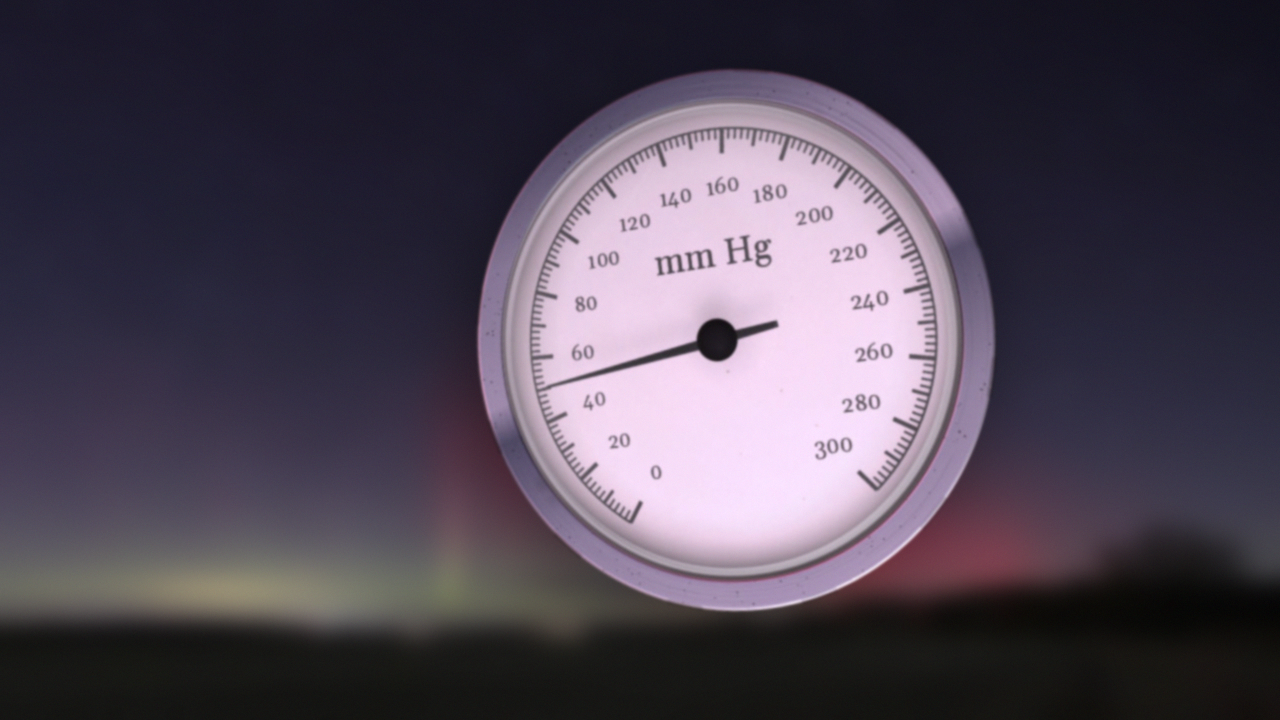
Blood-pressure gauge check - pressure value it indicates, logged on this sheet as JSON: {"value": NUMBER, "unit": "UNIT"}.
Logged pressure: {"value": 50, "unit": "mmHg"}
